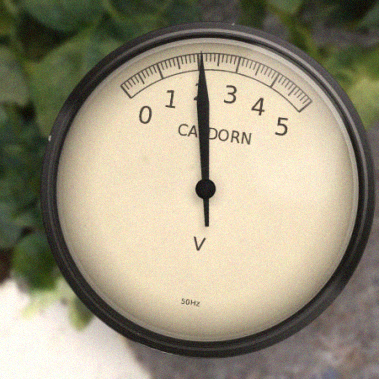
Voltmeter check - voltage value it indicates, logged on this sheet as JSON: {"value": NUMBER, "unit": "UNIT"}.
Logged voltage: {"value": 2.1, "unit": "V"}
